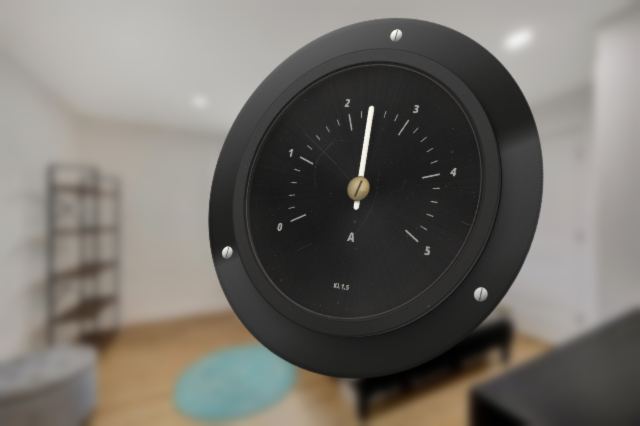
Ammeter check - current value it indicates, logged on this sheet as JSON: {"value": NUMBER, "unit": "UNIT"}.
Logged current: {"value": 2.4, "unit": "A"}
